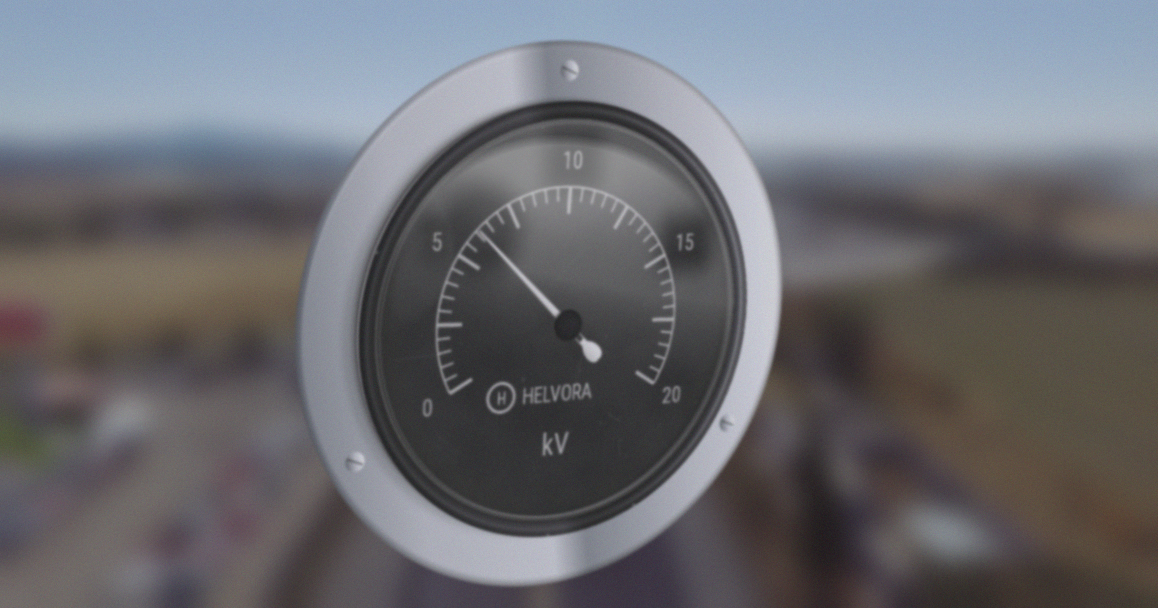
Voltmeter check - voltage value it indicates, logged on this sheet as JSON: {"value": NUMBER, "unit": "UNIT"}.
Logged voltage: {"value": 6, "unit": "kV"}
